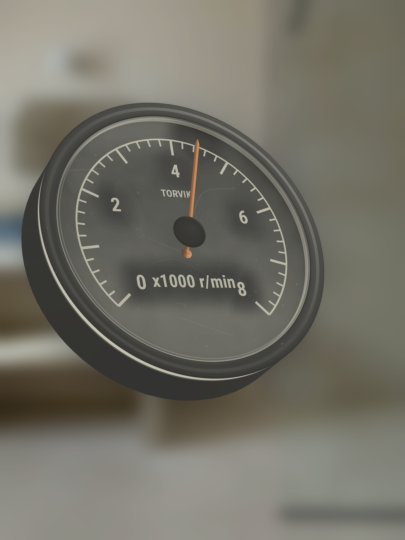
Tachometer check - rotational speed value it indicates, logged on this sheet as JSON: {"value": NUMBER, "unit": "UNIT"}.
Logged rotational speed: {"value": 4400, "unit": "rpm"}
